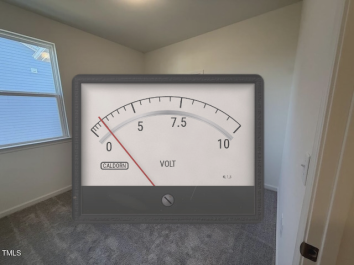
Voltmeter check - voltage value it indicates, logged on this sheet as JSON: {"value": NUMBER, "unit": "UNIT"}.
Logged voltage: {"value": 2.5, "unit": "V"}
